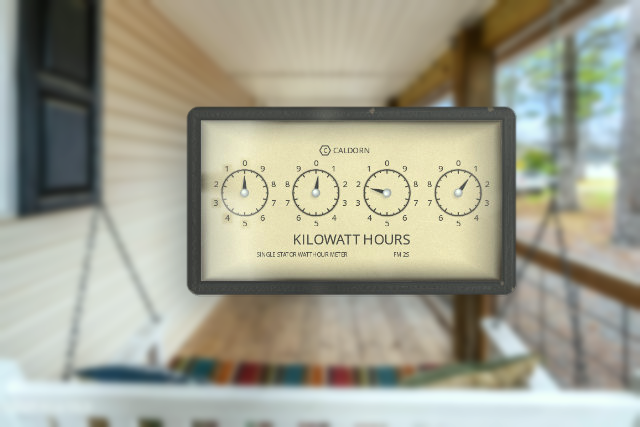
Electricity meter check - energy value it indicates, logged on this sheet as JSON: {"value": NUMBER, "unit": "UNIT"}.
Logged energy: {"value": 21, "unit": "kWh"}
